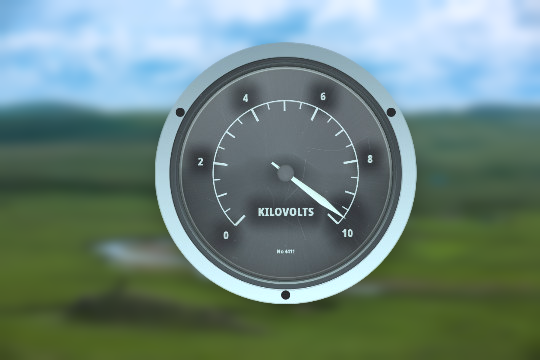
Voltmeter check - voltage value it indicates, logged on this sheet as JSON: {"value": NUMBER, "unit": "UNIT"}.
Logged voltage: {"value": 9.75, "unit": "kV"}
